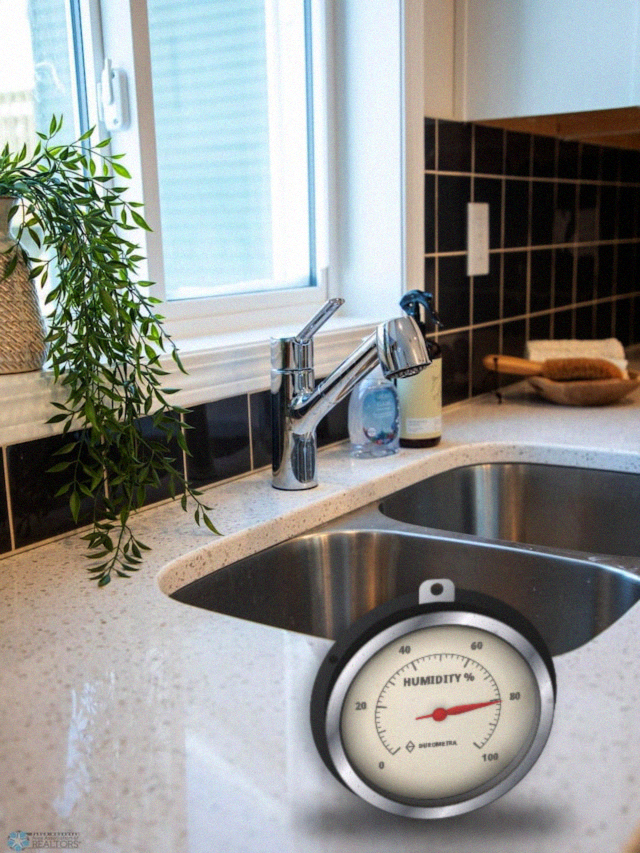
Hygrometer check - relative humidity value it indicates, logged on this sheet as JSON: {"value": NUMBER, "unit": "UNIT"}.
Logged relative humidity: {"value": 80, "unit": "%"}
